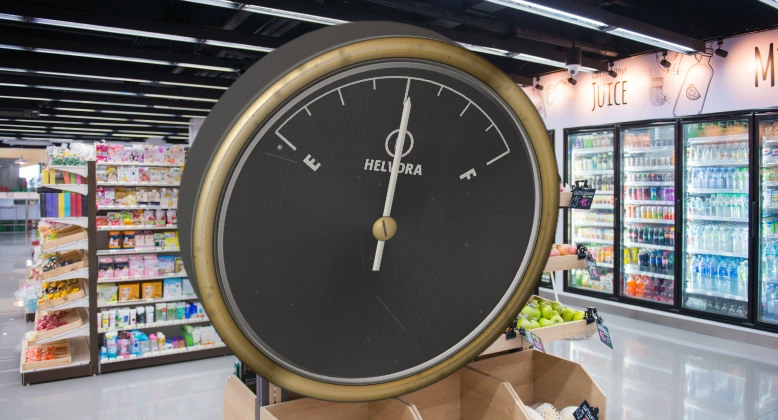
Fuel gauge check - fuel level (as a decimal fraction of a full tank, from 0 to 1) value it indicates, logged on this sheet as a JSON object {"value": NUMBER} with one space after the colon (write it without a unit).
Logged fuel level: {"value": 0.5}
